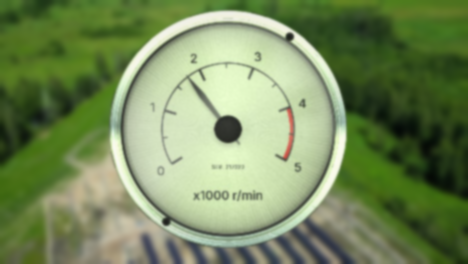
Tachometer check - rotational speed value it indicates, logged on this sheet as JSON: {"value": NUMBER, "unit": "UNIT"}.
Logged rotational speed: {"value": 1750, "unit": "rpm"}
